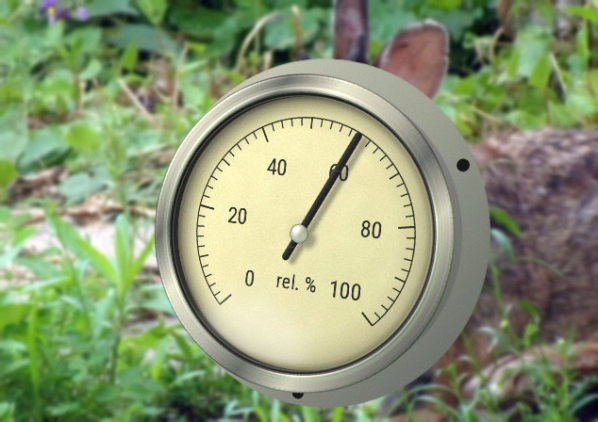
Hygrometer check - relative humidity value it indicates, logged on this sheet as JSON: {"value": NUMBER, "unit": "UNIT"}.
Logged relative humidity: {"value": 60, "unit": "%"}
